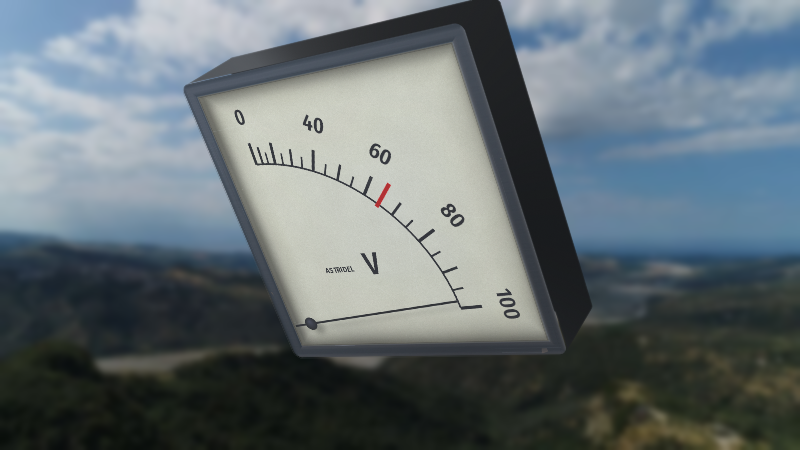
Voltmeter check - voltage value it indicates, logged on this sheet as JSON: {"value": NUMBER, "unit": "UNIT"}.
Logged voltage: {"value": 97.5, "unit": "V"}
